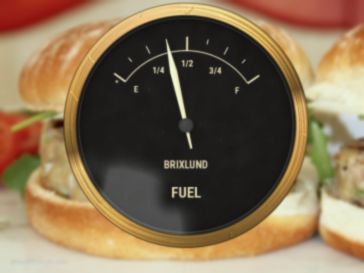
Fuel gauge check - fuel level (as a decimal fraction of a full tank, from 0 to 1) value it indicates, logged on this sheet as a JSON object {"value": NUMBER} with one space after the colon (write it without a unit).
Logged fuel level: {"value": 0.375}
